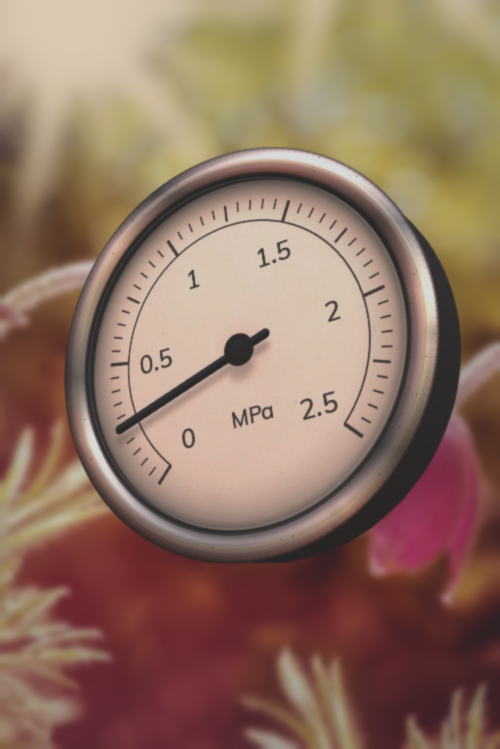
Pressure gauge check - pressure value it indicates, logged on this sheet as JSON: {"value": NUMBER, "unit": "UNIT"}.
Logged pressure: {"value": 0.25, "unit": "MPa"}
